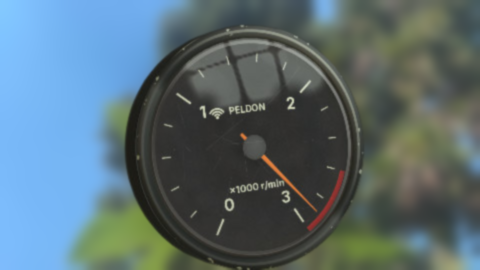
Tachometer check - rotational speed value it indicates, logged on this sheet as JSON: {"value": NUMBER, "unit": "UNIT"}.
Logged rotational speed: {"value": 2900, "unit": "rpm"}
